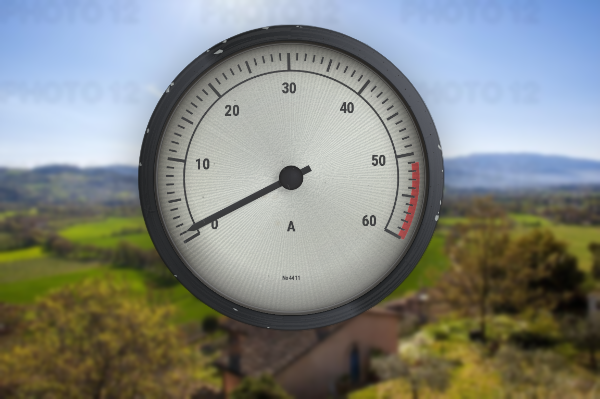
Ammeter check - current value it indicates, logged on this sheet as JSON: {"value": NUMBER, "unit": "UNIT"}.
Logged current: {"value": 1, "unit": "A"}
